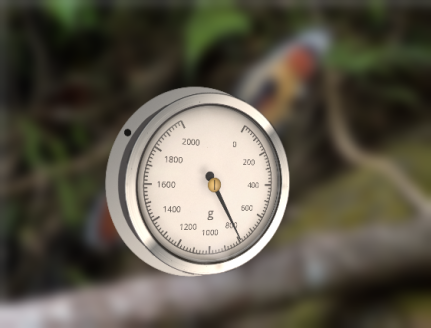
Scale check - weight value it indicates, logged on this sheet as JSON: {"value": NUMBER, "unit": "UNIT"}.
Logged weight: {"value": 800, "unit": "g"}
